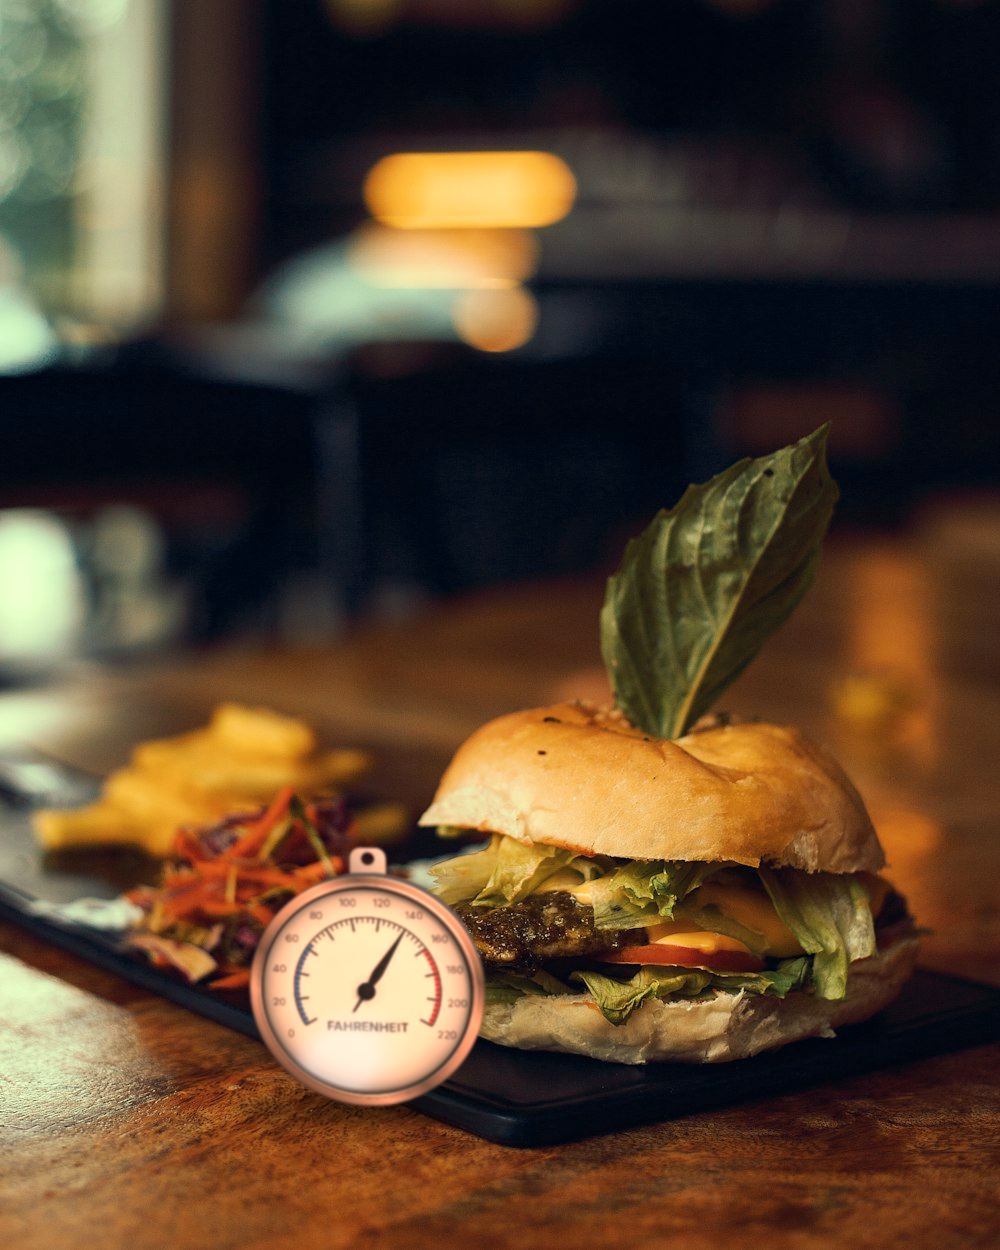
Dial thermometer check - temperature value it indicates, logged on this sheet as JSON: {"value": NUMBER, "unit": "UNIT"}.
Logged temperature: {"value": 140, "unit": "°F"}
